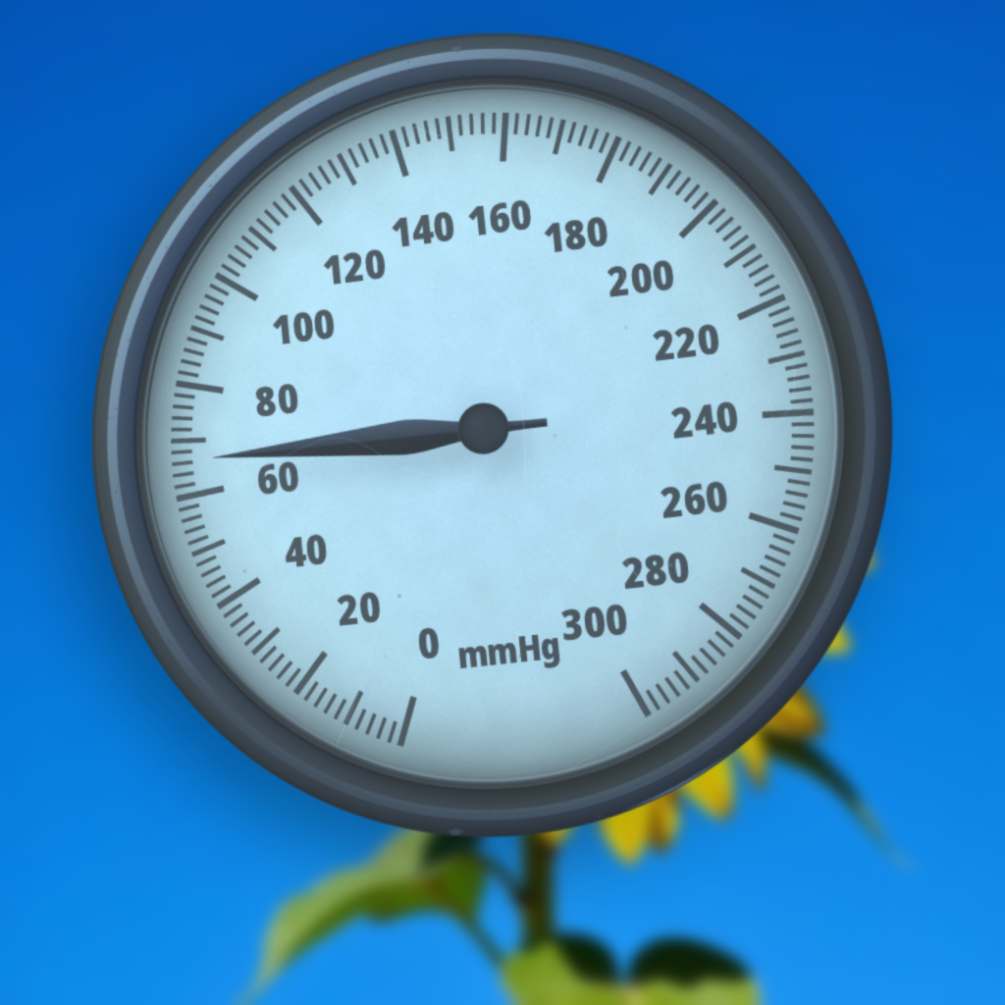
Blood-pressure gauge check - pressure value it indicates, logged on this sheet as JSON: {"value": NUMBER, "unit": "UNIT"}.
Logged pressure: {"value": 66, "unit": "mmHg"}
